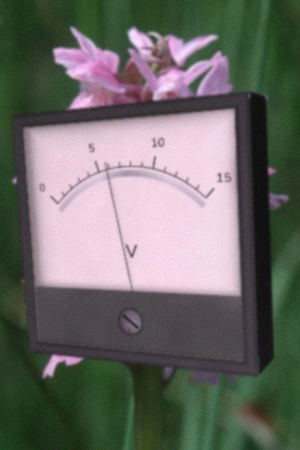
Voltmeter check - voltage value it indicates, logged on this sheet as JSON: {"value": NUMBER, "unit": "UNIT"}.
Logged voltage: {"value": 6, "unit": "V"}
